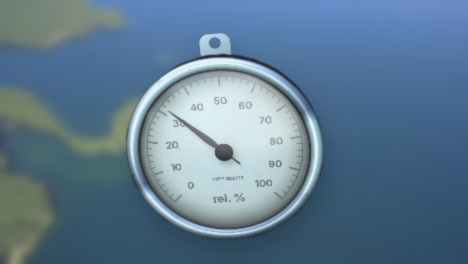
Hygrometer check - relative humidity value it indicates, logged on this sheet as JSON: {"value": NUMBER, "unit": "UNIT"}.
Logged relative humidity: {"value": 32, "unit": "%"}
